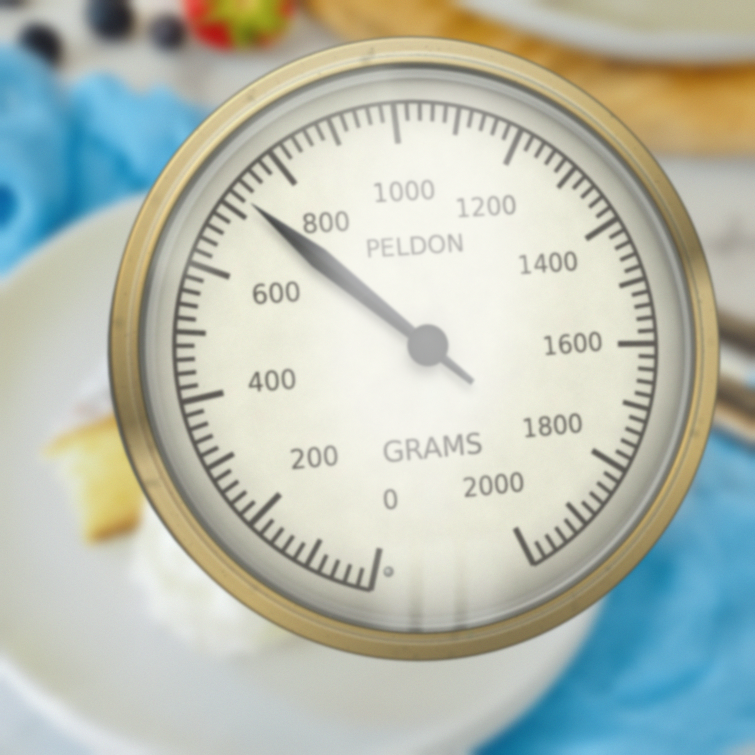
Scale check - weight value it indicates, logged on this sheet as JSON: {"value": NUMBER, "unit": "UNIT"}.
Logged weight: {"value": 720, "unit": "g"}
